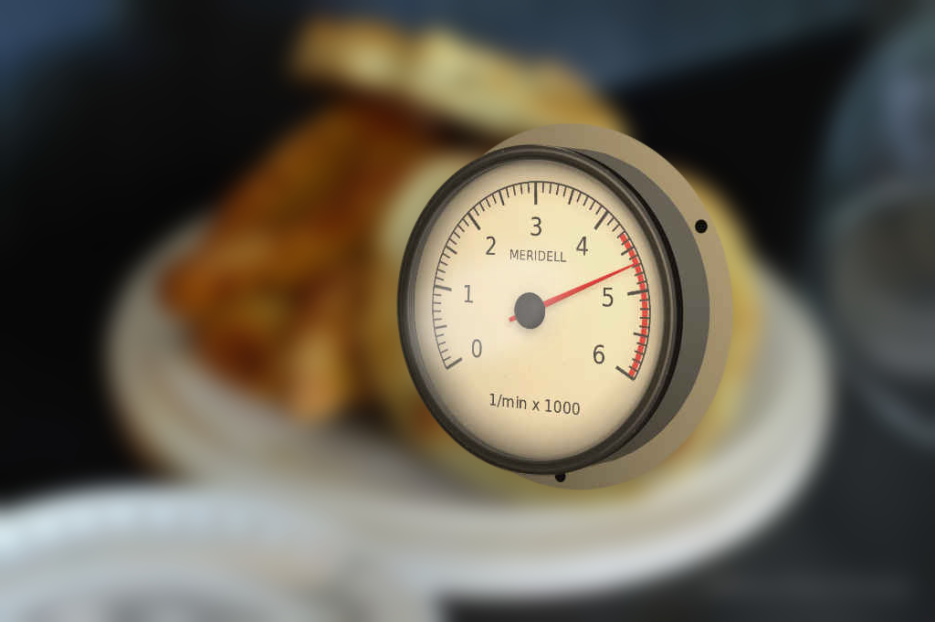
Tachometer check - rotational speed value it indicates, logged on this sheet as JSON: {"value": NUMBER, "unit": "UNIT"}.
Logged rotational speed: {"value": 4700, "unit": "rpm"}
